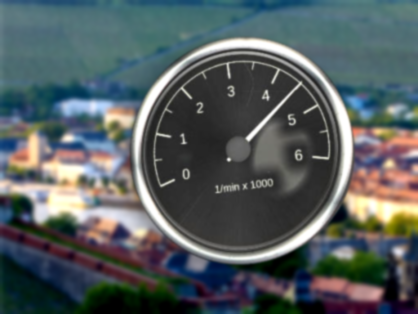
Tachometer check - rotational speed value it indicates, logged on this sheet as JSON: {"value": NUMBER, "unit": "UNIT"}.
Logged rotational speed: {"value": 4500, "unit": "rpm"}
